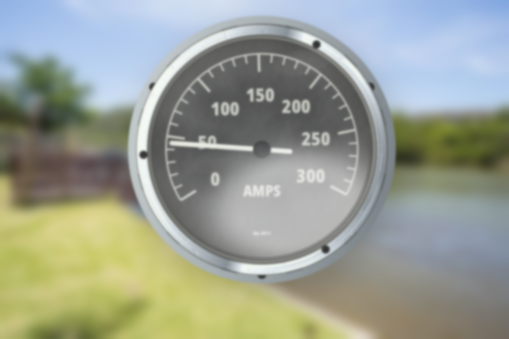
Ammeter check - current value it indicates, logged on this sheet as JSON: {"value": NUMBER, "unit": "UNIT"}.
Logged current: {"value": 45, "unit": "A"}
